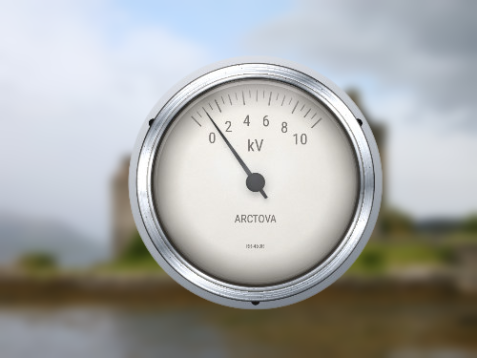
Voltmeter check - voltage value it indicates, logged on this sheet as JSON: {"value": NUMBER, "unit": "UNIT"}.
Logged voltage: {"value": 1, "unit": "kV"}
